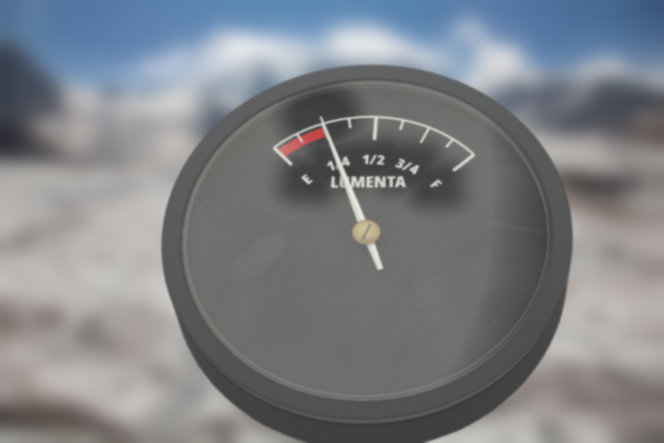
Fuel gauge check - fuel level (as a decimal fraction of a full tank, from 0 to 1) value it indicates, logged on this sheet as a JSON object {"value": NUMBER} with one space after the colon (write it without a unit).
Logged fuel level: {"value": 0.25}
